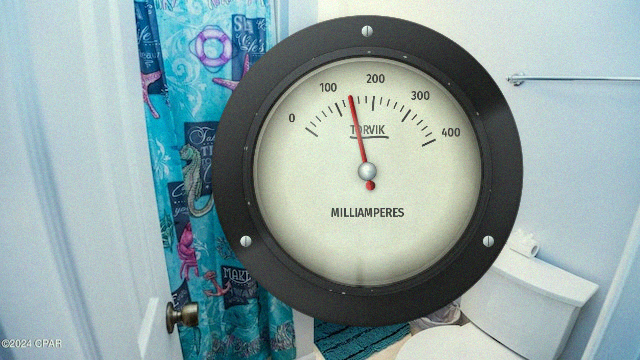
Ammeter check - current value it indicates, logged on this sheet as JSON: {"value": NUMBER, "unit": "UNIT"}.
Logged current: {"value": 140, "unit": "mA"}
